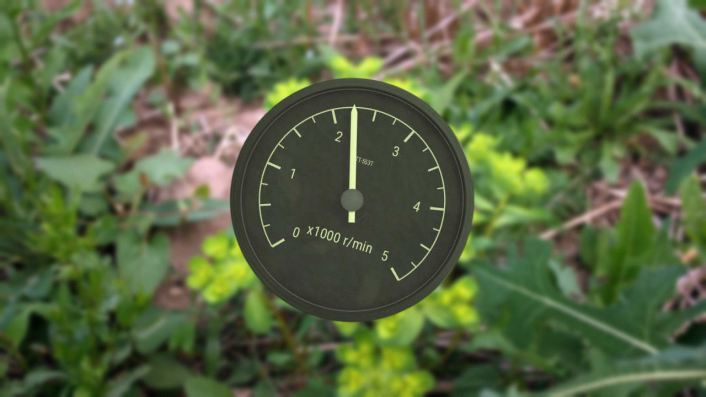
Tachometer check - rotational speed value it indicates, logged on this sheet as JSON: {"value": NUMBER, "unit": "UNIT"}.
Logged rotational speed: {"value": 2250, "unit": "rpm"}
